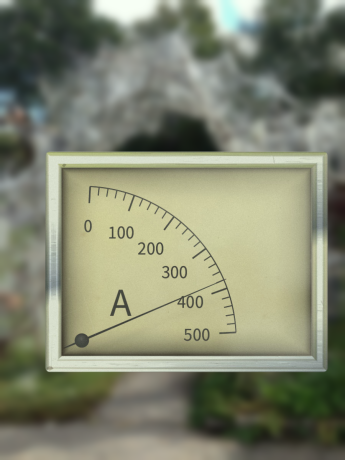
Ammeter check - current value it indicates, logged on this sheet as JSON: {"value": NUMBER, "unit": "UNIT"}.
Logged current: {"value": 380, "unit": "A"}
